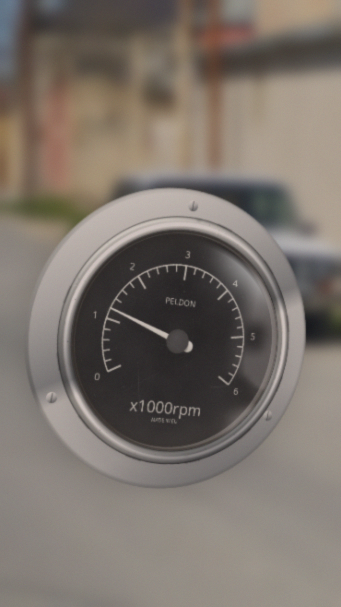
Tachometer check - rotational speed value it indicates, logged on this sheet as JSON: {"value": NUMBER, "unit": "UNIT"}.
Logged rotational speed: {"value": 1200, "unit": "rpm"}
